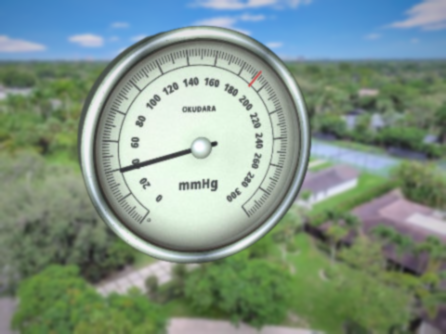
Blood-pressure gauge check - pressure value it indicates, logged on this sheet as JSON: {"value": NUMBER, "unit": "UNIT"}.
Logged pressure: {"value": 40, "unit": "mmHg"}
